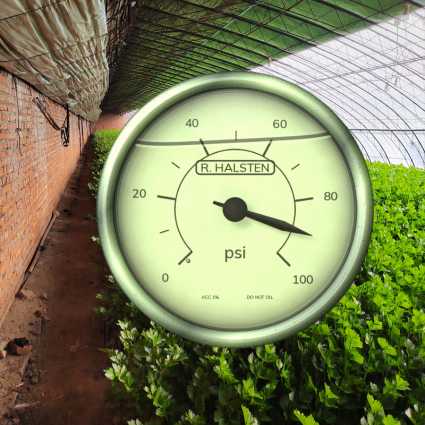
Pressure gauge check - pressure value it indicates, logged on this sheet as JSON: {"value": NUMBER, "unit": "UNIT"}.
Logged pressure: {"value": 90, "unit": "psi"}
